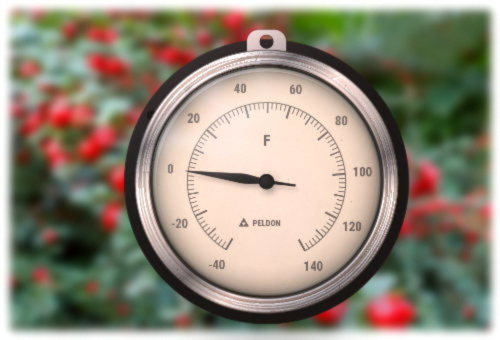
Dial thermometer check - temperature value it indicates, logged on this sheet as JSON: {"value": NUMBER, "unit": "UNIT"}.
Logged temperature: {"value": 0, "unit": "°F"}
